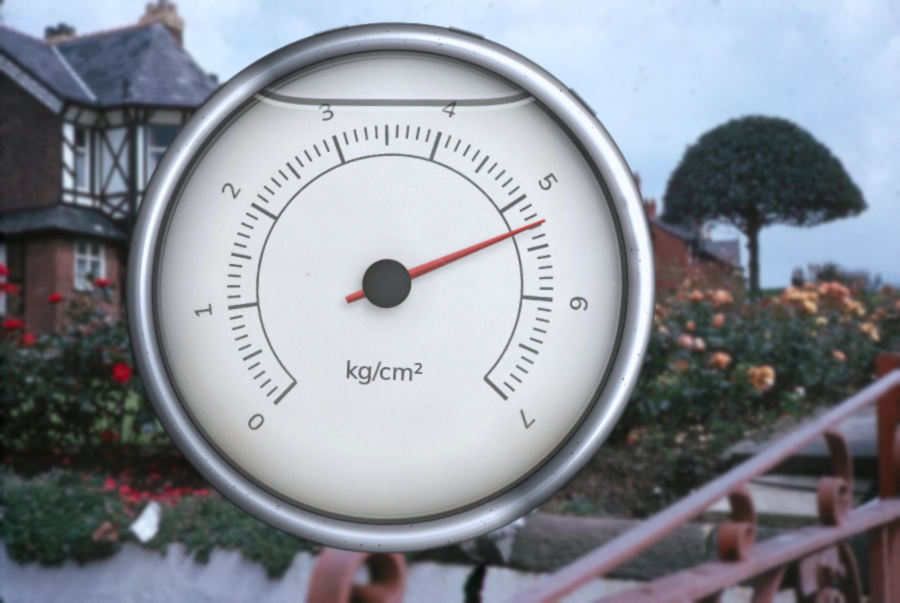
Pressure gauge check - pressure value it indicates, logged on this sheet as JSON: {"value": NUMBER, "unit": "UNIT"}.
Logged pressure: {"value": 5.3, "unit": "kg/cm²"}
